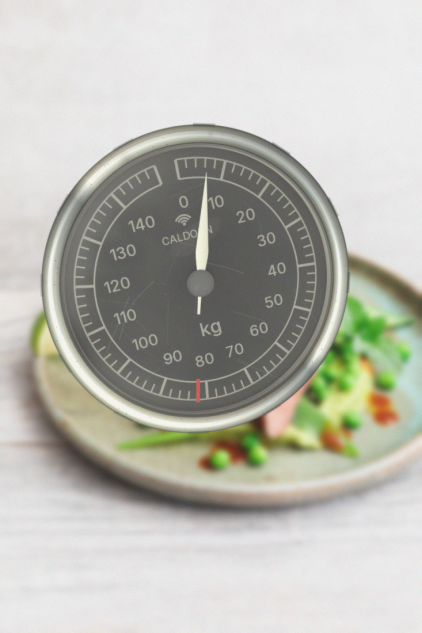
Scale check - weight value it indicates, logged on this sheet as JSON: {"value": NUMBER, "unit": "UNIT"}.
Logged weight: {"value": 6, "unit": "kg"}
